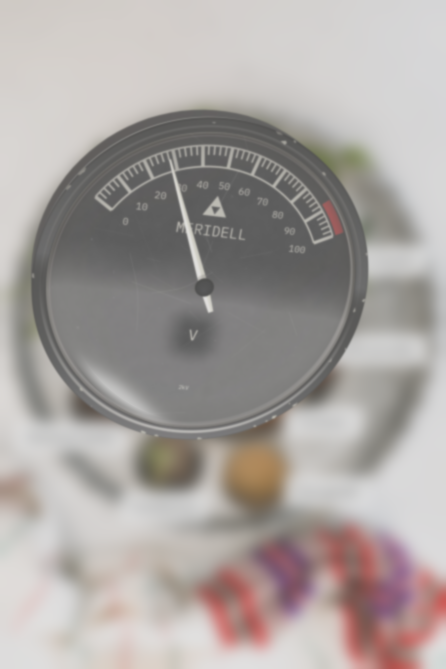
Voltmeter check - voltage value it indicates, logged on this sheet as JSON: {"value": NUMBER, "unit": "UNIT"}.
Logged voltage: {"value": 28, "unit": "V"}
